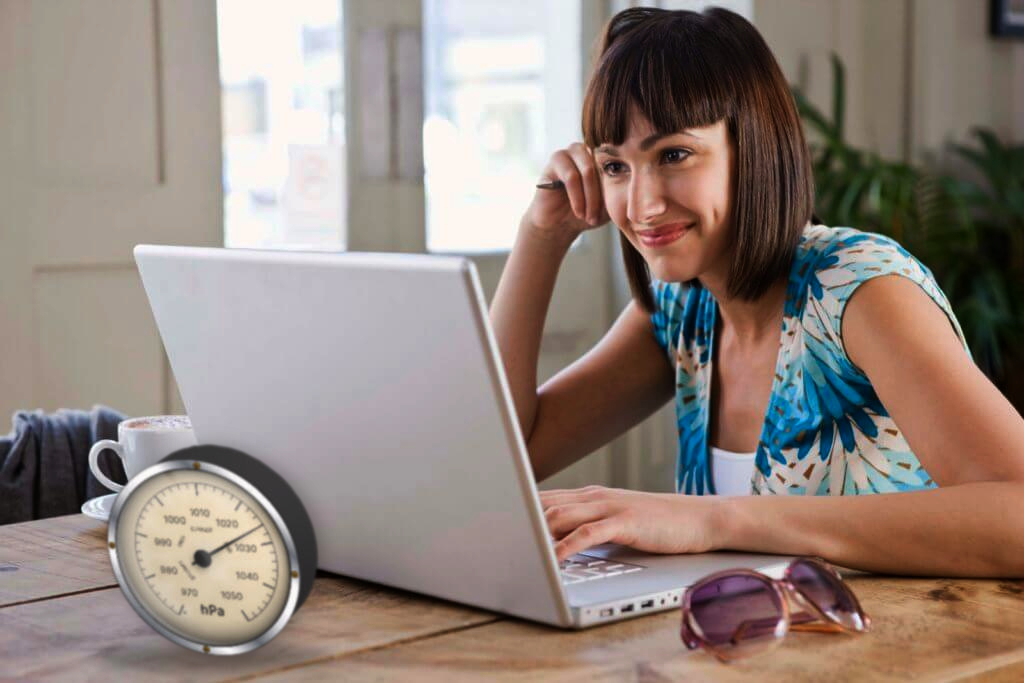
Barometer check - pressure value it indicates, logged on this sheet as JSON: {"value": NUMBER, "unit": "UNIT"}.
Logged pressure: {"value": 1026, "unit": "hPa"}
